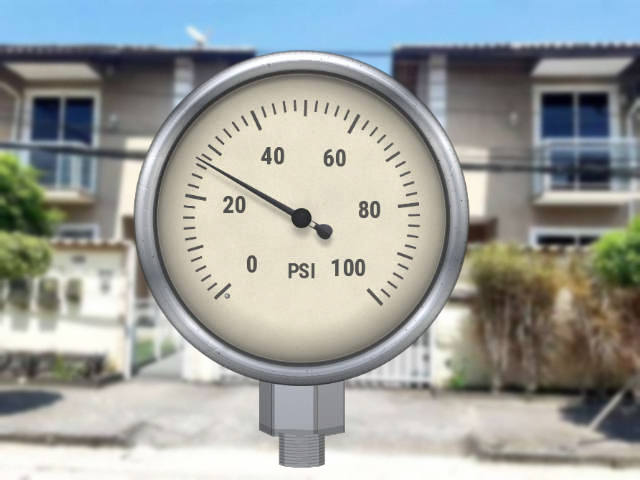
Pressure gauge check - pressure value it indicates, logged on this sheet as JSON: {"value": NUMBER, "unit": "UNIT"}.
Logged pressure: {"value": 27, "unit": "psi"}
